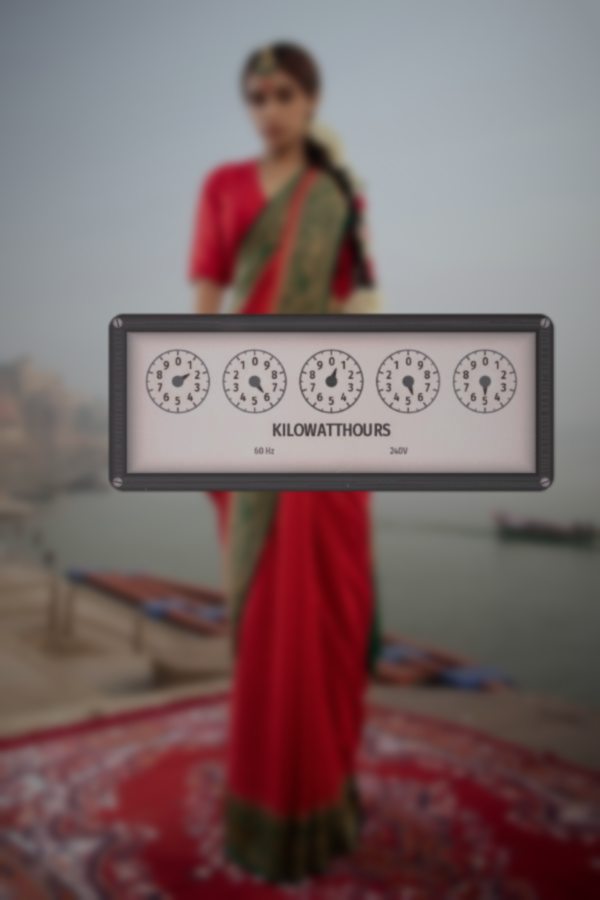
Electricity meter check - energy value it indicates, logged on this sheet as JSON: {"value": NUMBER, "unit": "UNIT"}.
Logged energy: {"value": 16055, "unit": "kWh"}
